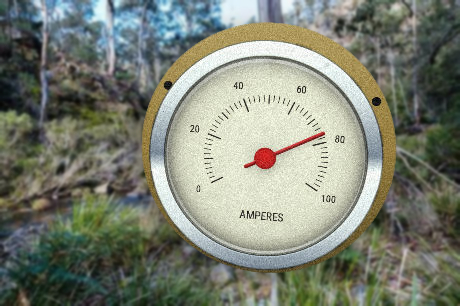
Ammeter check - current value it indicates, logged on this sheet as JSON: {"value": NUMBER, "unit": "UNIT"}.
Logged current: {"value": 76, "unit": "A"}
